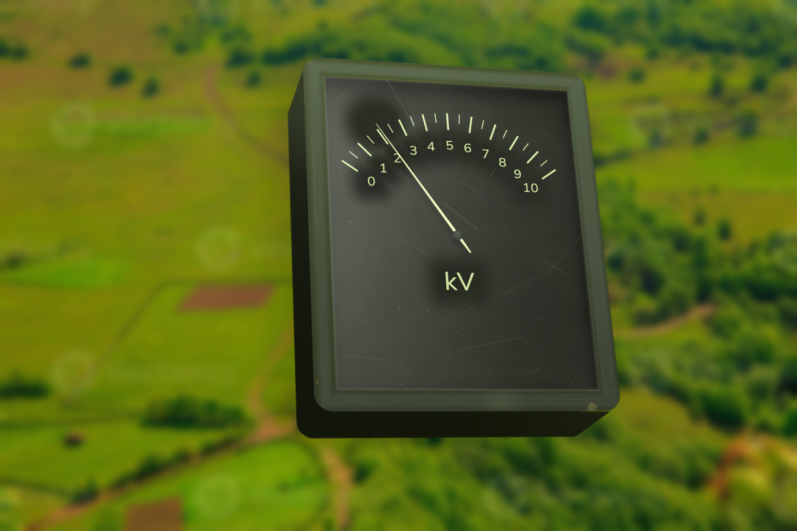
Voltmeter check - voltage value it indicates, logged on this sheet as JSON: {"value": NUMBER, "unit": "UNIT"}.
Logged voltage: {"value": 2, "unit": "kV"}
